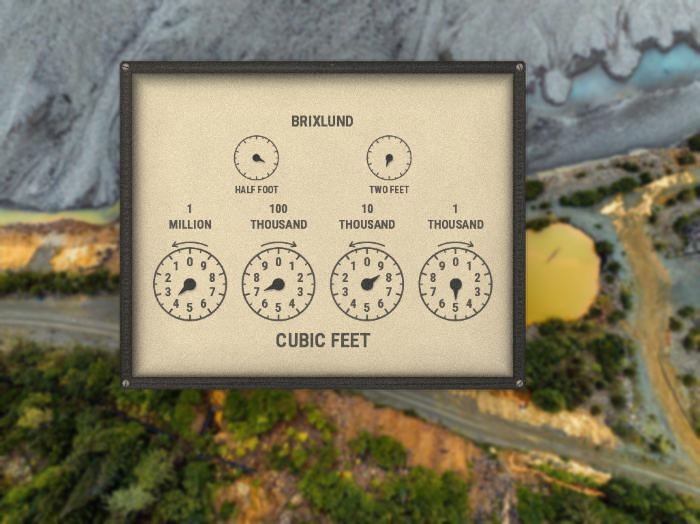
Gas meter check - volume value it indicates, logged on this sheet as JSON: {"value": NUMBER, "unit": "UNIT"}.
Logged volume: {"value": 368500, "unit": "ft³"}
